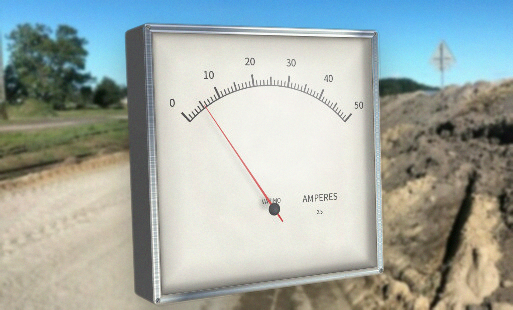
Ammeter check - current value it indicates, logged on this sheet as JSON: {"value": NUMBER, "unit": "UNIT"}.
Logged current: {"value": 5, "unit": "A"}
